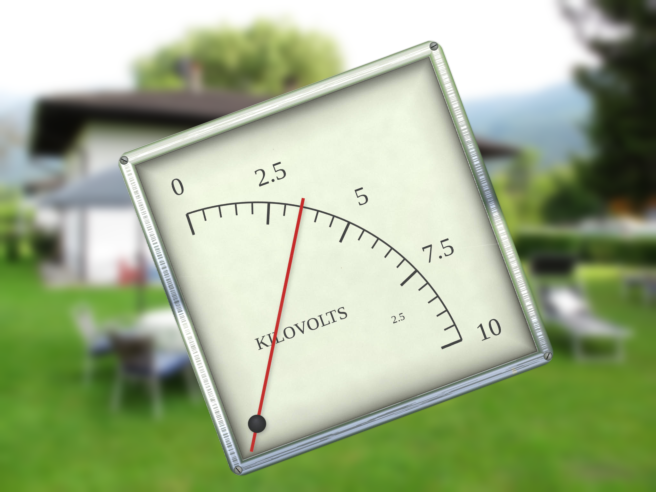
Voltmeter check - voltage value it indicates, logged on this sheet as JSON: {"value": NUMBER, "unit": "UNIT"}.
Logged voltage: {"value": 3.5, "unit": "kV"}
